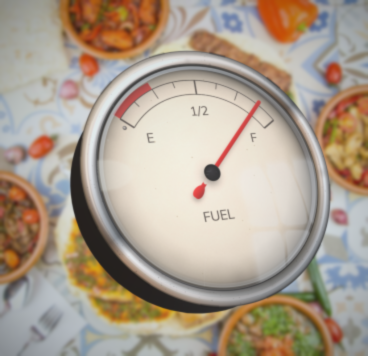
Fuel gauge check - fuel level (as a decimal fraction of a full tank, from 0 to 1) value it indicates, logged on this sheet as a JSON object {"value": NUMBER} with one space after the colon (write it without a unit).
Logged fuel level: {"value": 0.875}
